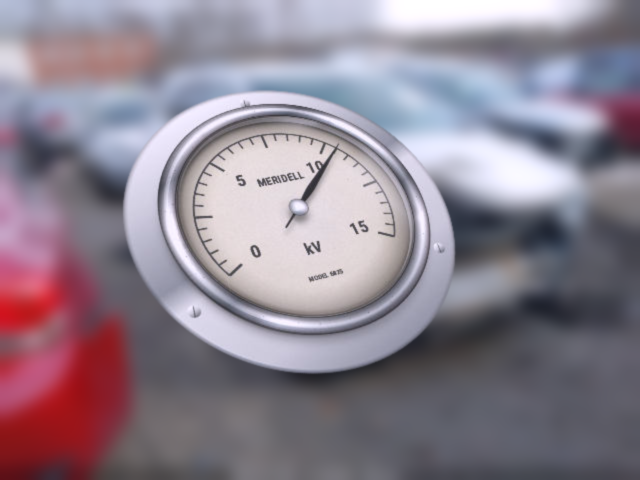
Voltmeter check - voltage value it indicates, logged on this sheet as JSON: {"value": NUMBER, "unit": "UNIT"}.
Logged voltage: {"value": 10.5, "unit": "kV"}
